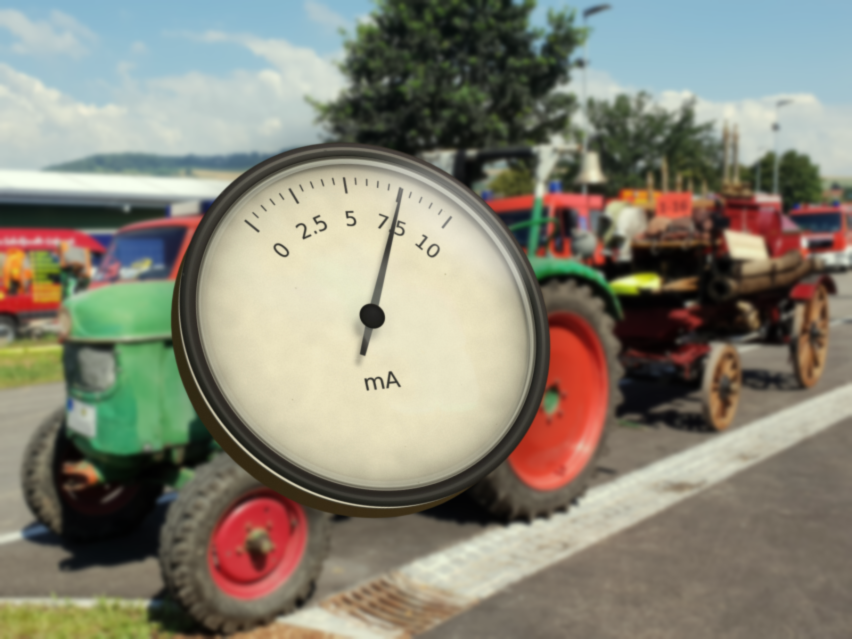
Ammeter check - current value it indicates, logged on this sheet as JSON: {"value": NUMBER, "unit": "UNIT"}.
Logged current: {"value": 7.5, "unit": "mA"}
